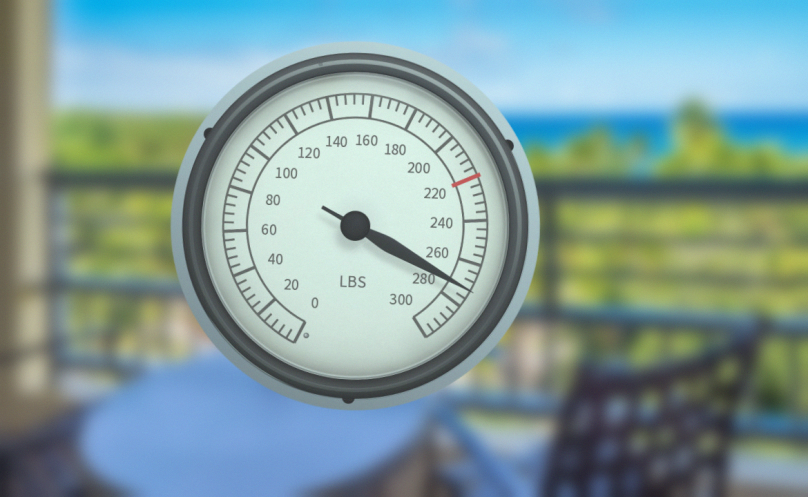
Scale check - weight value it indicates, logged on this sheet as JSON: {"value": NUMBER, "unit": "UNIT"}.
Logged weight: {"value": 272, "unit": "lb"}
